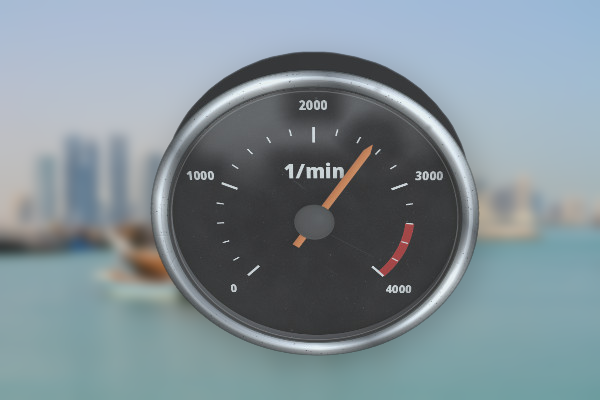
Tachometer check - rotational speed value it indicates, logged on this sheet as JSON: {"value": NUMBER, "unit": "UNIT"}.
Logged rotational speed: {"value": 2500, "unit": "rpm"}
